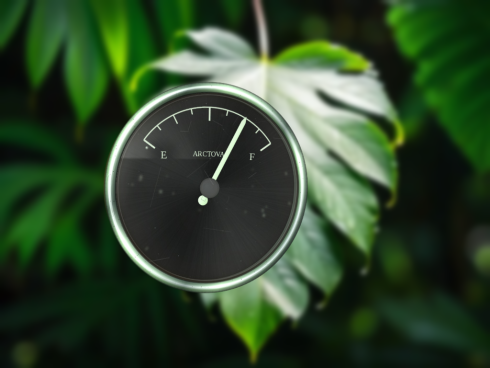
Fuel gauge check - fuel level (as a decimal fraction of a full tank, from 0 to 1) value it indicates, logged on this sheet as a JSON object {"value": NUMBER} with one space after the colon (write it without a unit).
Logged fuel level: {"value": 0.75}
